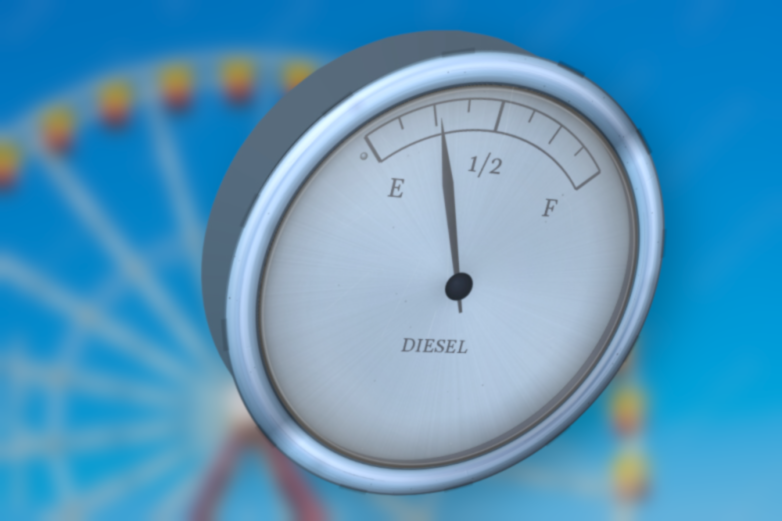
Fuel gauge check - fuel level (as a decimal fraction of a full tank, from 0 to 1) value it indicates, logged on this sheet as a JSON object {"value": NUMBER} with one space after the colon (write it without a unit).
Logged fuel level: {"value": 0.25}
